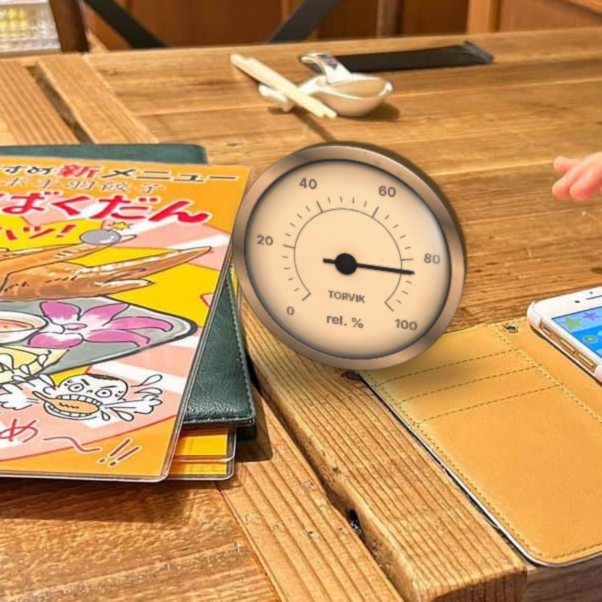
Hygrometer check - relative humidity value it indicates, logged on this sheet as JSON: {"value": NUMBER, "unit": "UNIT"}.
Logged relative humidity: {"value": 84, "unit": "%"}
